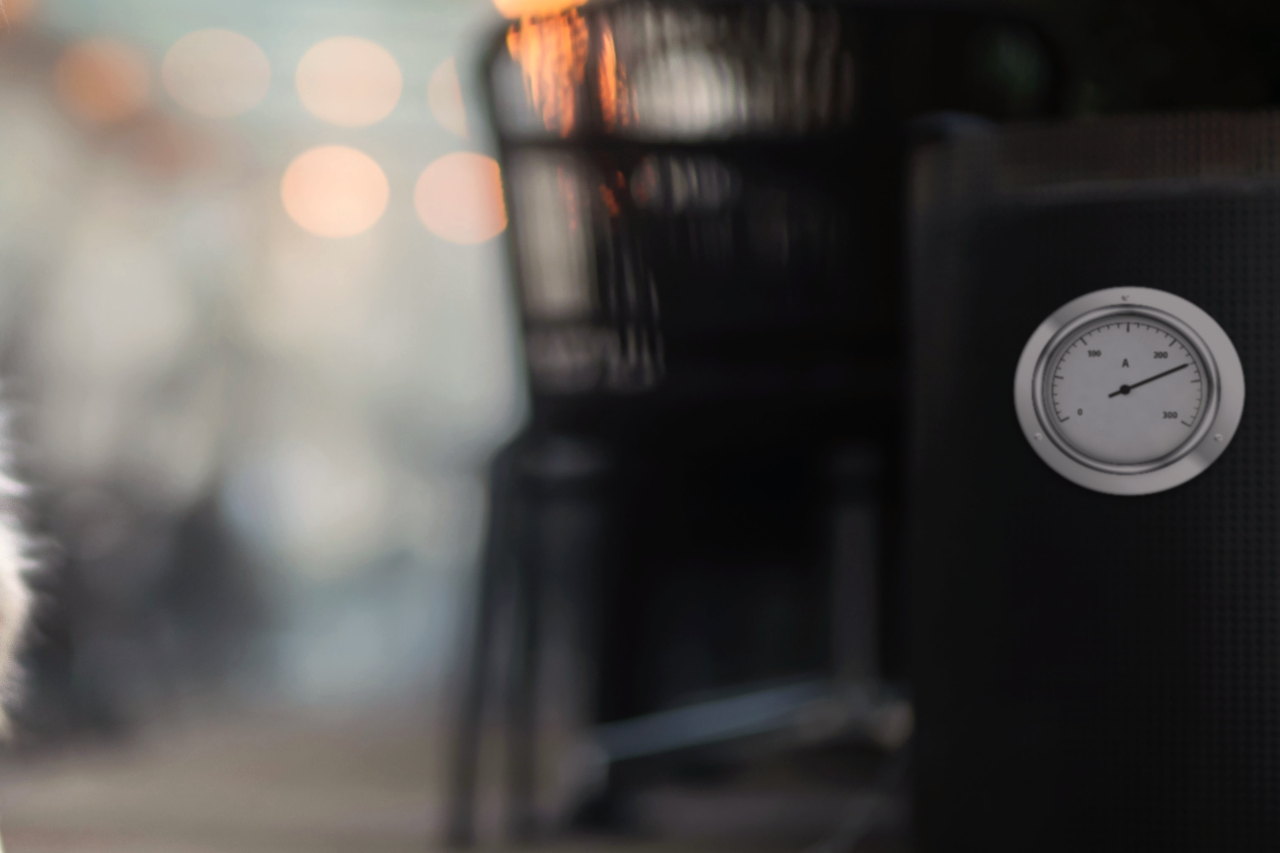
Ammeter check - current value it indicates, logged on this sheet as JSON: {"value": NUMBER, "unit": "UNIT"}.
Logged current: {"value": 230, "unit": "A"}
